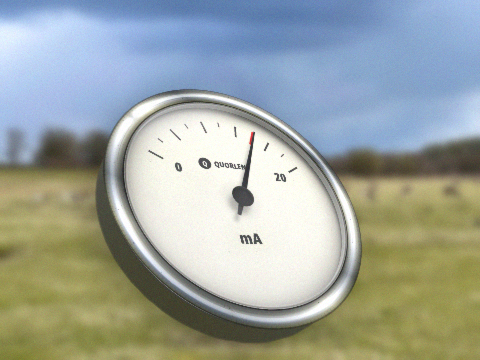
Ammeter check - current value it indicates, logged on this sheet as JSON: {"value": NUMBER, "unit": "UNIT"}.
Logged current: {"value": 14, "unit": "mA"}
